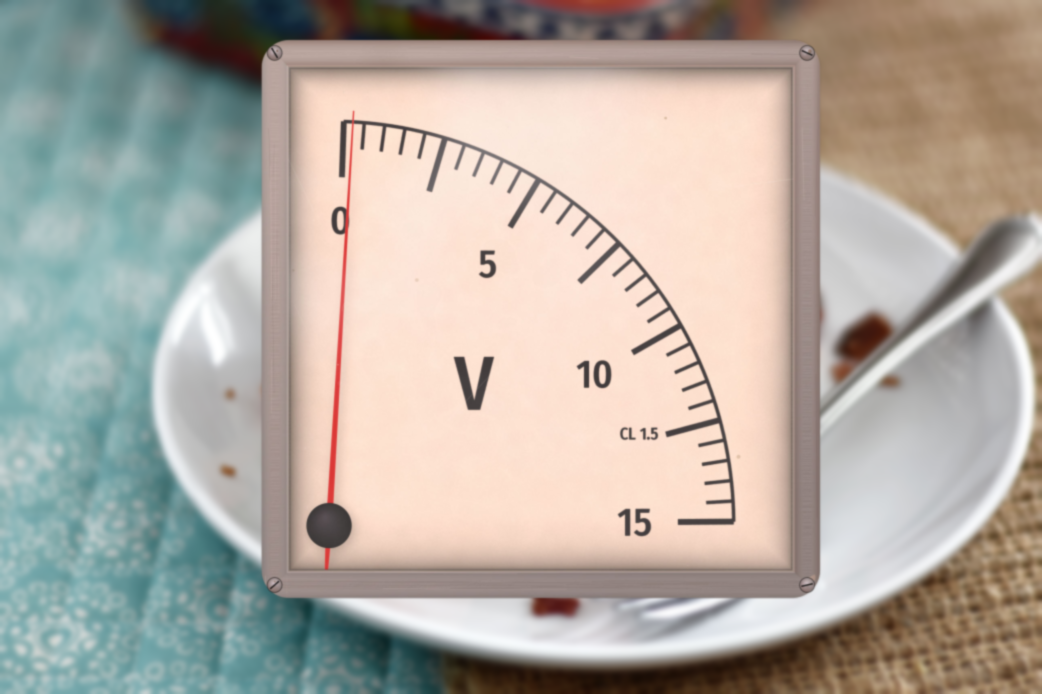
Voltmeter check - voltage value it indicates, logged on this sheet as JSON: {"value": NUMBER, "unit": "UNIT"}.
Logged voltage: {"value": 0.25, "unit": "V"}
